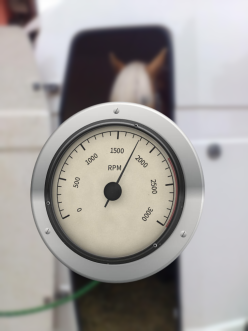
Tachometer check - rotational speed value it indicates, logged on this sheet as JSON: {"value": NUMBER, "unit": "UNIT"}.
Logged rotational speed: {"value": 1800, "unit": "rpm"}
